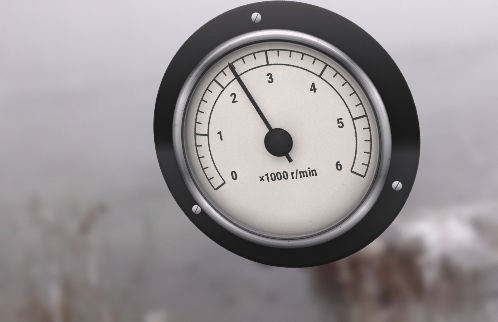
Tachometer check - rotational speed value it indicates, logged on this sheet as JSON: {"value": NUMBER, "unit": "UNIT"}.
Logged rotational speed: {"value": 2400, "unit": "rpm"}
